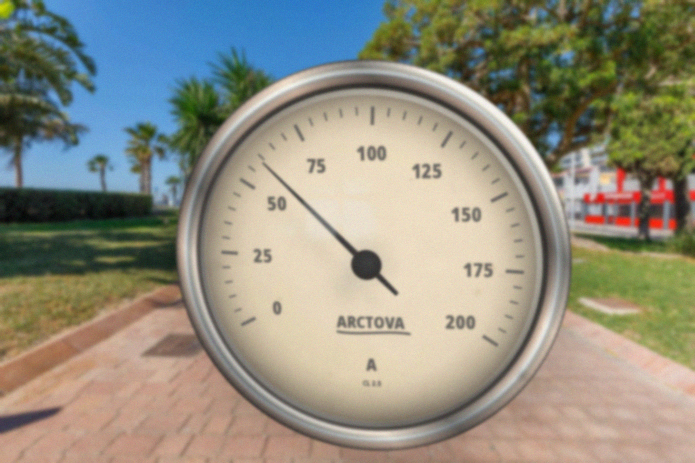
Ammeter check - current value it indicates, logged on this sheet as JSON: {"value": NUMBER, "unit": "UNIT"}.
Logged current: {"value": 60, "unit": "A"}
